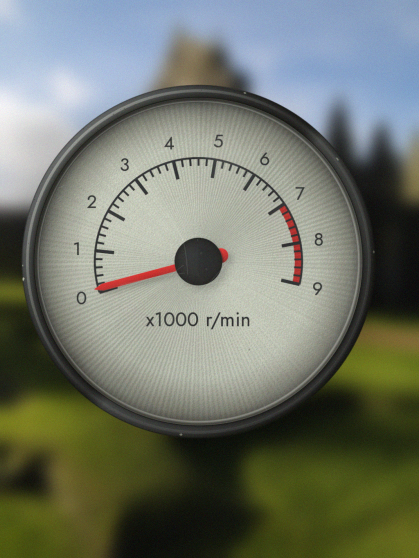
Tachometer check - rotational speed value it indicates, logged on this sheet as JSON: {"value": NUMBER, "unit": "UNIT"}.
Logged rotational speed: {"value": 100, "unit": "rpm"}
